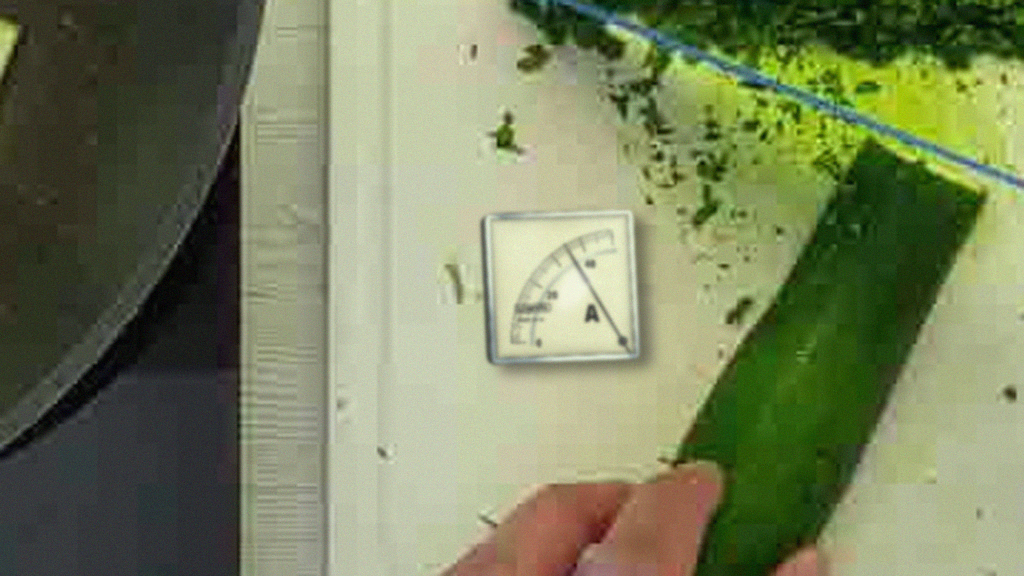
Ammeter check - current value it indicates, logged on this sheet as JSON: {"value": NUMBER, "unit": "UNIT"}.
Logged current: {"value": 35, "unit": "A"}
